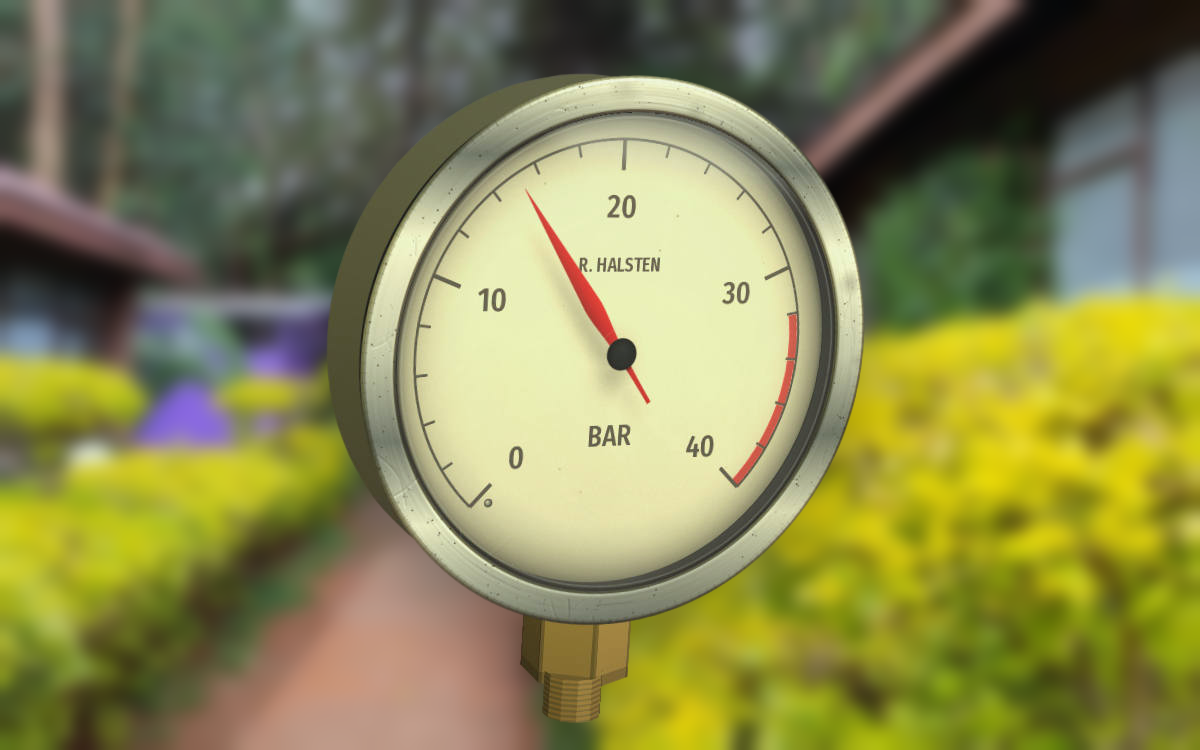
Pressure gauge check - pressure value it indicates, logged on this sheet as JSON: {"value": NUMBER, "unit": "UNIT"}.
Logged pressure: {"value": 15, "unit": "bar"}
